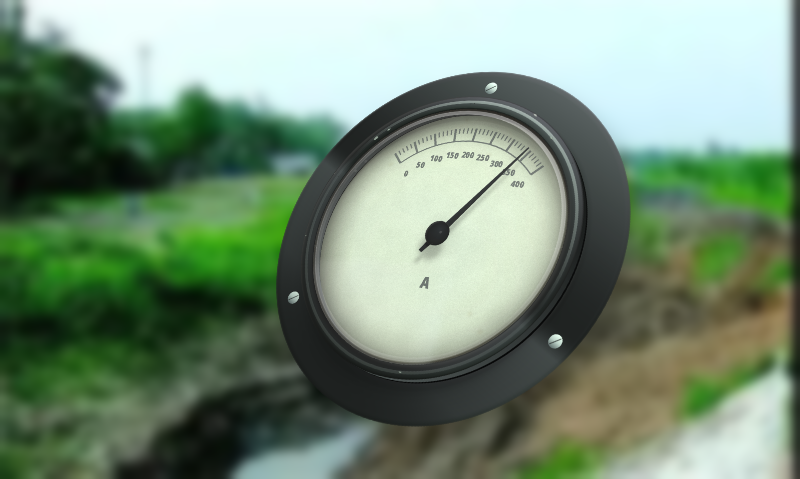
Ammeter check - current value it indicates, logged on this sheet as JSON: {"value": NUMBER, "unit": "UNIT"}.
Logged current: {"value": 350, "unit": "A"}
